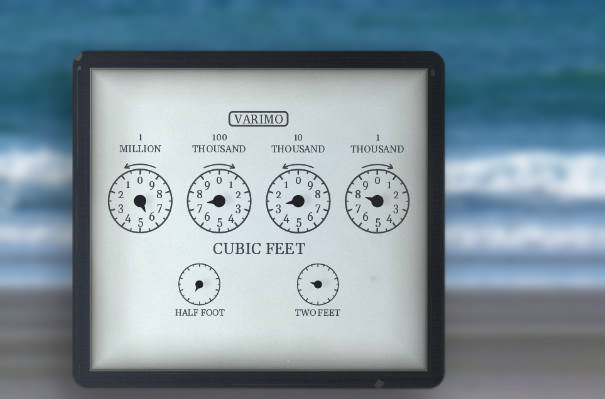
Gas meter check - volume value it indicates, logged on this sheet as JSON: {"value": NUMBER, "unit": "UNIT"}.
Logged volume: {"value": 572800, "unit": "ft³"}
